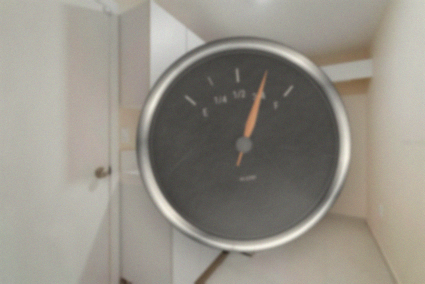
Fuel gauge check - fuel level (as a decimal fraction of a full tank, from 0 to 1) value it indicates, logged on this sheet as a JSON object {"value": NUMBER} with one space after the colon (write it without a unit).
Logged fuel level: {"value": 0.75}
